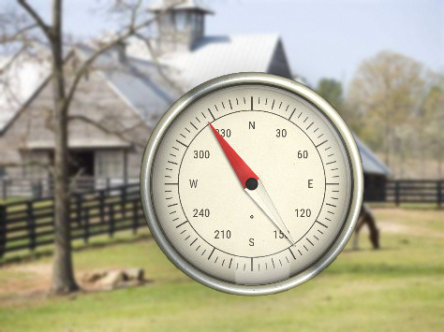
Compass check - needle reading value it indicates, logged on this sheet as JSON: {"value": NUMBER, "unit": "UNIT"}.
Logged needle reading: {"value": 325, "unit": "°"}
